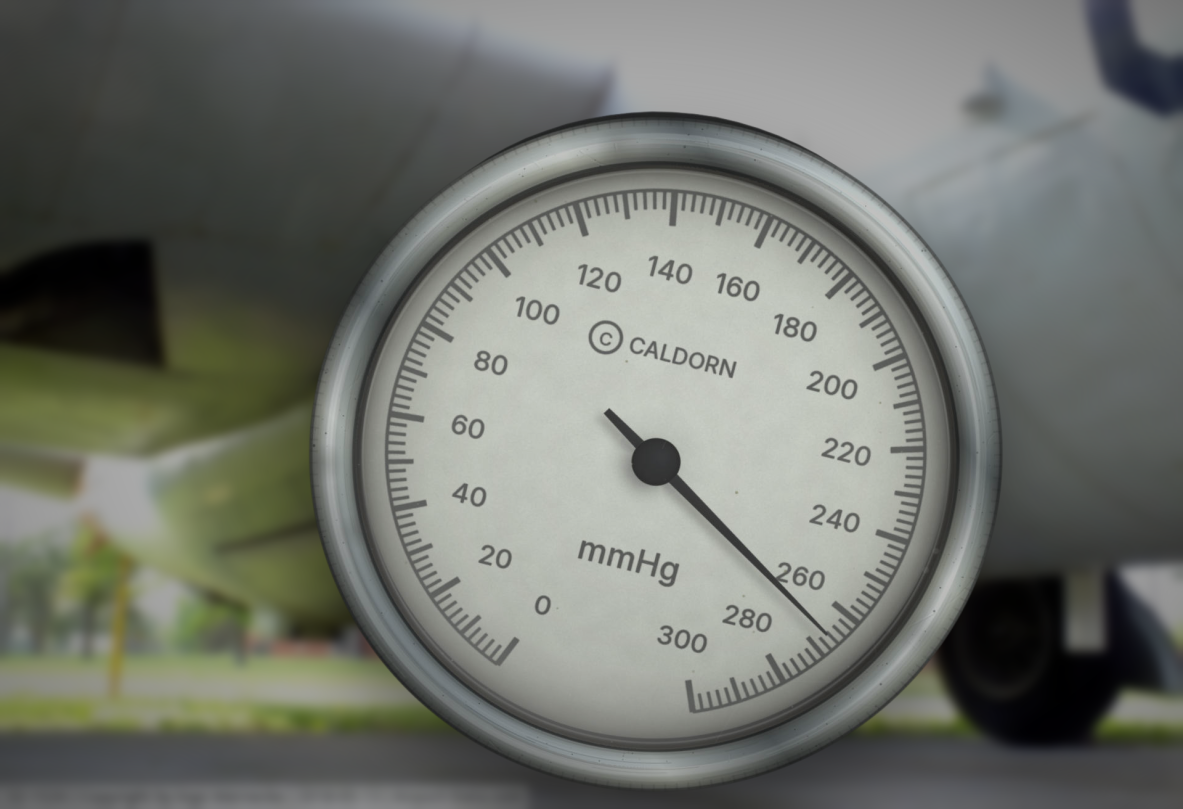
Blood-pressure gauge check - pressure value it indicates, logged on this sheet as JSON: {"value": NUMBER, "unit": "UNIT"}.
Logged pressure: {"value": 266, "unit": "mmHg"}
